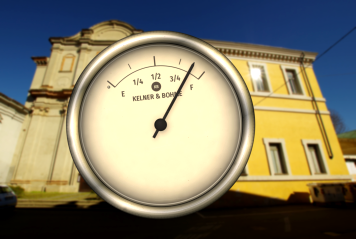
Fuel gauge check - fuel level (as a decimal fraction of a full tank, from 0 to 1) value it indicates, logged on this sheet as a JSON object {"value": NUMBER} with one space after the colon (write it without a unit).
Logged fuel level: {"value": 0.875}
